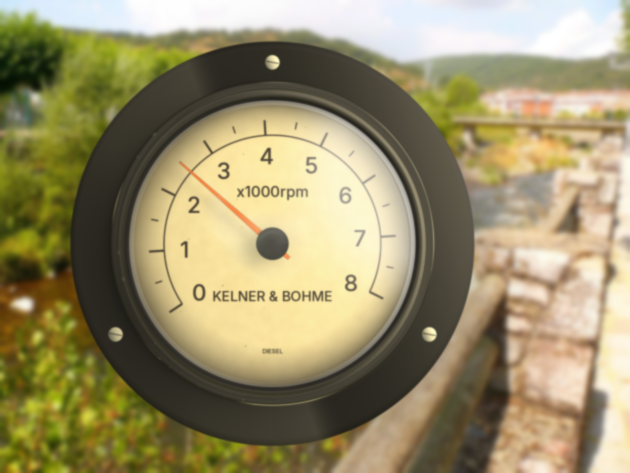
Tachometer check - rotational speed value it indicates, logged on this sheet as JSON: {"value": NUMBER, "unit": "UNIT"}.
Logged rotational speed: {"value": 2500, "unit": "rpm"}
